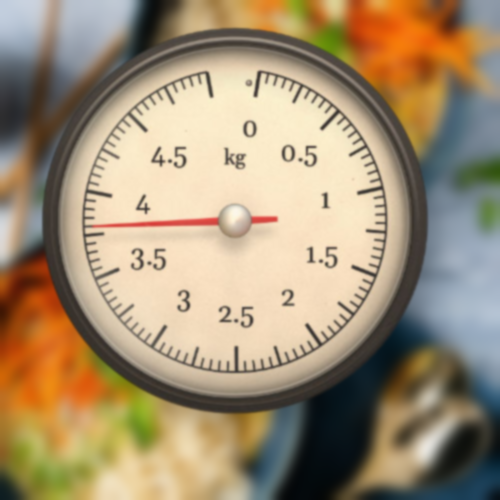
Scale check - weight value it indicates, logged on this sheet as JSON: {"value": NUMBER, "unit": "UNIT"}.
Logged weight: {"value": 3.8, "unit": "kg"}
